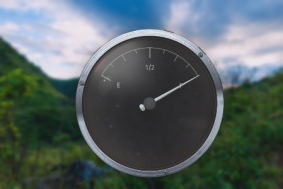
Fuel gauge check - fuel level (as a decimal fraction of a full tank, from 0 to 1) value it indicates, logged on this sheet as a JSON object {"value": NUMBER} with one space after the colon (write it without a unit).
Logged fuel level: {"value": 1}
